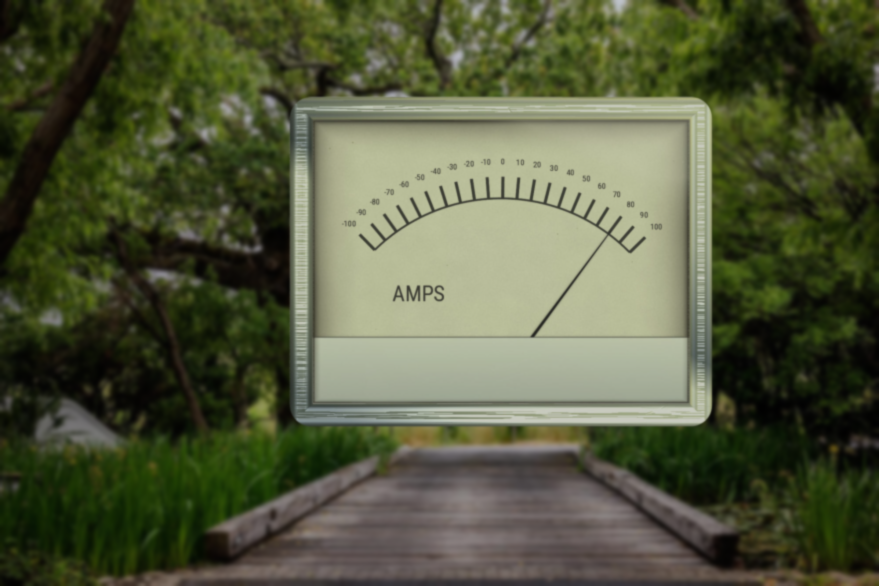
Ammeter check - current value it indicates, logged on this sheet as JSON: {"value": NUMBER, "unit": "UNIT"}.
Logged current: {"value": 80, "unit": "A"}
